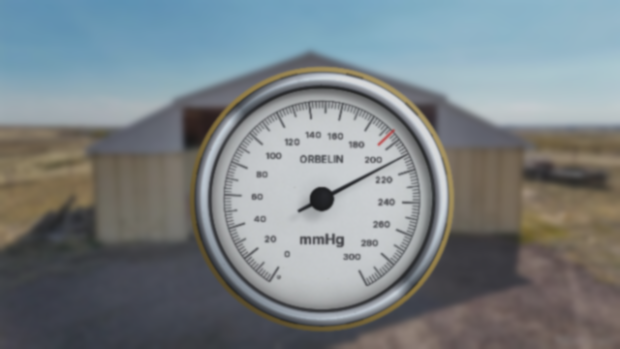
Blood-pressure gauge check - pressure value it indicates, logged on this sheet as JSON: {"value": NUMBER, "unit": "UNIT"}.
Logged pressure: {"value": 210, "unit": "mmHg"}
